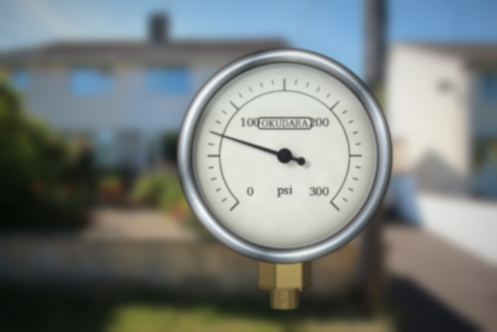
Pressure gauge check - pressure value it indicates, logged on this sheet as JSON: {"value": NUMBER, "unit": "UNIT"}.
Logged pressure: {"value": 70, "unit": "psi"}
